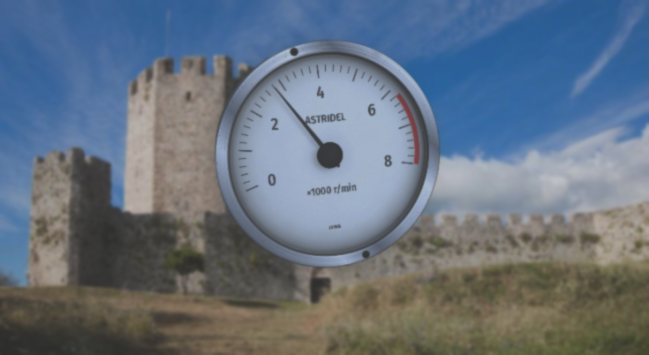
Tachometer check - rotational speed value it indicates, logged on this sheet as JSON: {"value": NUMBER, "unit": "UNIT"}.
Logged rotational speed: {"value": 2800, "unit": "rpm"}
